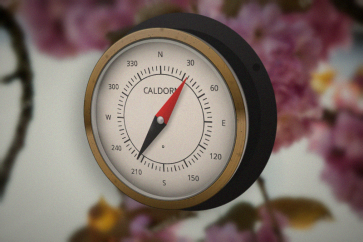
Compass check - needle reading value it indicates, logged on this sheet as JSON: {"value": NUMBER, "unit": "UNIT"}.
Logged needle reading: {"value": 35, "unit": "°"}
